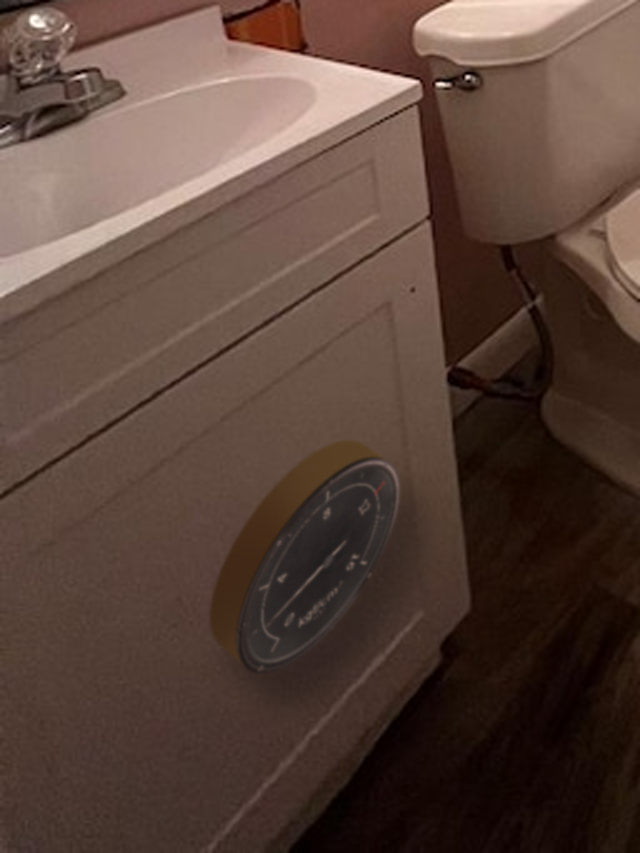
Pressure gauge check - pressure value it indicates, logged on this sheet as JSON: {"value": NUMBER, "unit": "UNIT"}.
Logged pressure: {"value": 2, "unit": "kg/cm²"}
